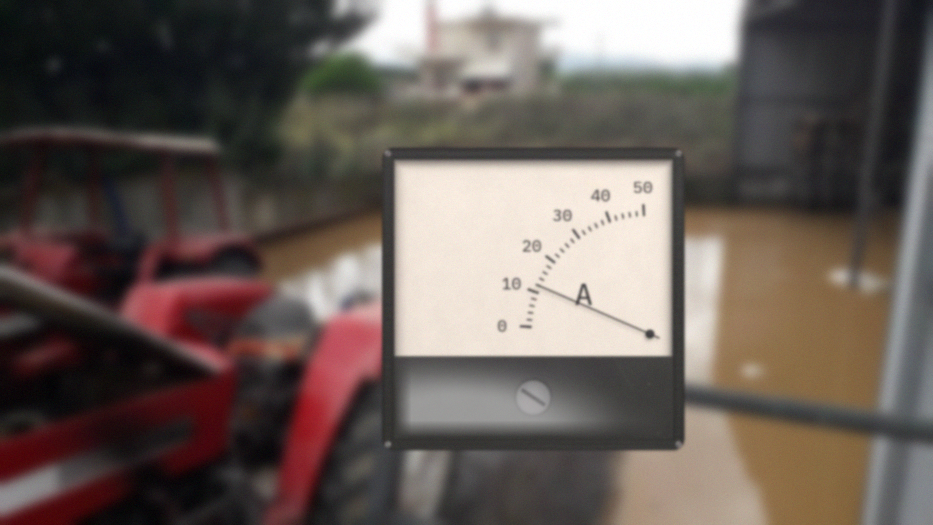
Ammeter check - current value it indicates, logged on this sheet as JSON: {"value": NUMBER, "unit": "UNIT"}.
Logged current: {"value": 12, "unit": "A"}
